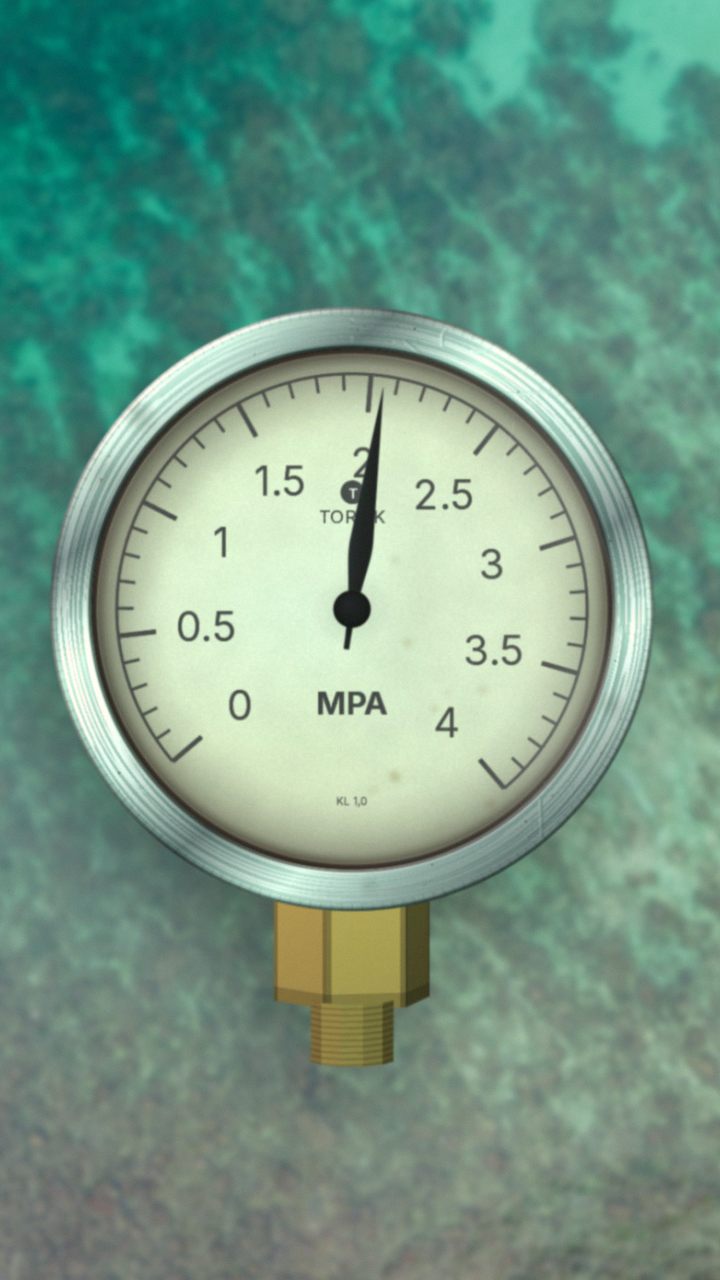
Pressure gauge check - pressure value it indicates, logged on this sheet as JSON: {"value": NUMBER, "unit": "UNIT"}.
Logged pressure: {"value": 2.05, "unit": "MPa"}
